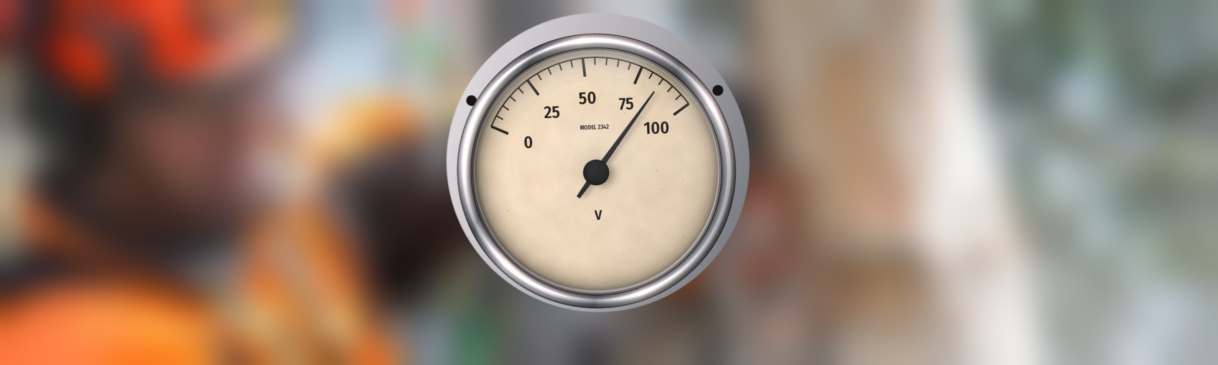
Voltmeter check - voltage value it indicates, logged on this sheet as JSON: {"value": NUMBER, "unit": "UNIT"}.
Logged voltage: {"value": 85, "unit": "V"}
